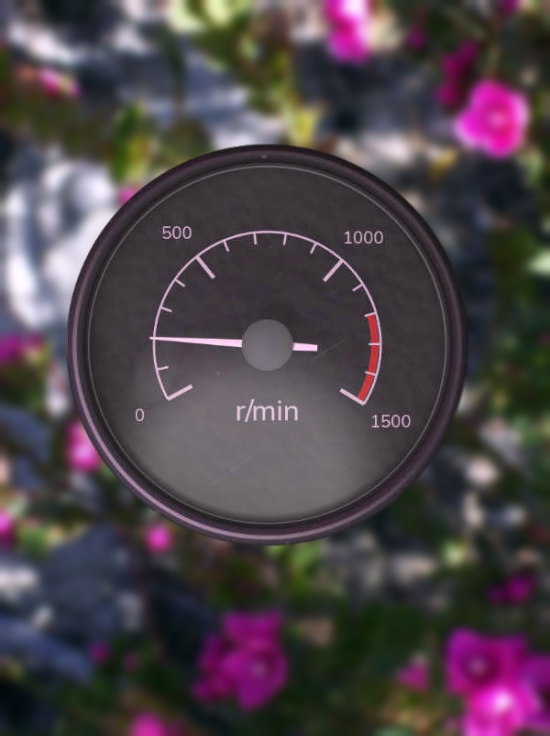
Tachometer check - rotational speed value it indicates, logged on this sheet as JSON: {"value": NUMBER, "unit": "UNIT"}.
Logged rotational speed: {"value": 200, "unit": "rpm"}
